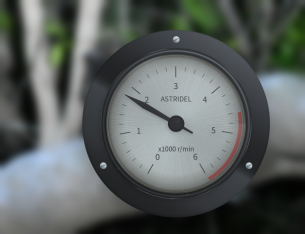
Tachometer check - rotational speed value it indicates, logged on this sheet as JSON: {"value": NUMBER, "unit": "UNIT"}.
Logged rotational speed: {"value": 1800, "unit": "rpm"}
